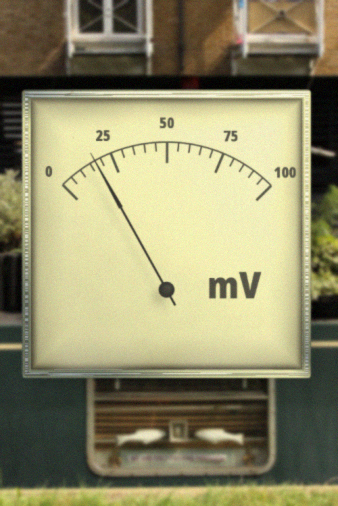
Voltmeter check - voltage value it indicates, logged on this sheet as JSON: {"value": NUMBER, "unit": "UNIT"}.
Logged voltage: {"value": 17.5, "unit": "mV"}
